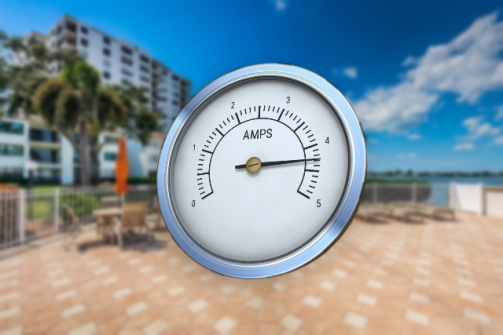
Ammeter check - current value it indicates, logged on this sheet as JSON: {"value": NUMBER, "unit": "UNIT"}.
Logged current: {"value": 4.3, "unit": "A"}
